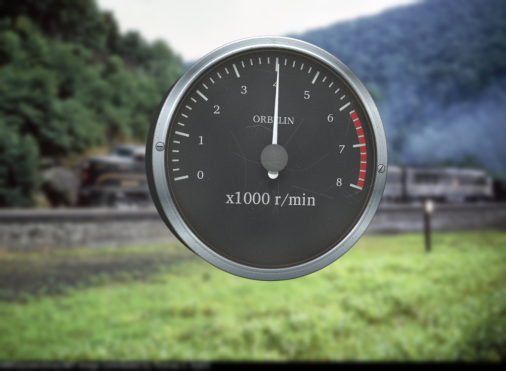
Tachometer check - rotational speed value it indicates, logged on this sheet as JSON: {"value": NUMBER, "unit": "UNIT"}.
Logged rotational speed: {"value": 4000, "unit": "rpm"}
